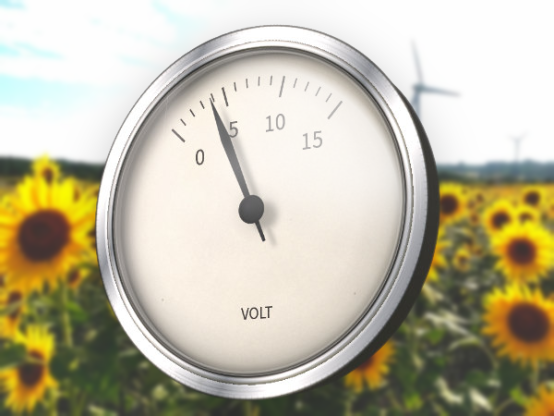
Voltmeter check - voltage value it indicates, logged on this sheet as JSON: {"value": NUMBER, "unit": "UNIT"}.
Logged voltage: {"value": 4, "unit": "V"}
